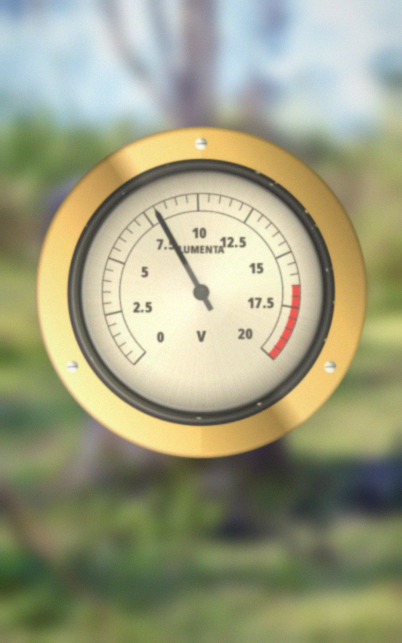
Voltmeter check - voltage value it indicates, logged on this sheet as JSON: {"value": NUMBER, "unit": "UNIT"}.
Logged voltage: {"value": 8, "unit": "V"}
